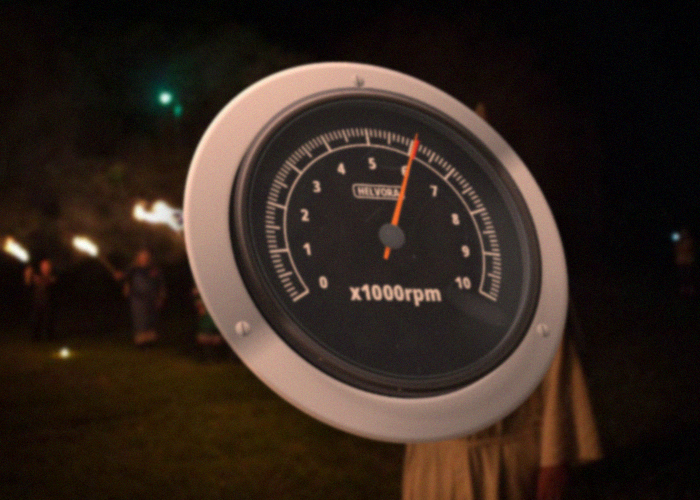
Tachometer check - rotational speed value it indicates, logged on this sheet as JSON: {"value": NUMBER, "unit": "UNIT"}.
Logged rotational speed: {"value": 6000, "unit": "rpm"}
